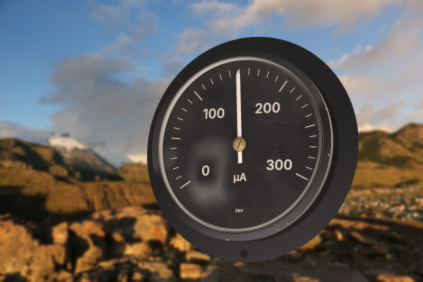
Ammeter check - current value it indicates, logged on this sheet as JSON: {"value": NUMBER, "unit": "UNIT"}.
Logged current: {"value": 150, "unit": "µA"}
